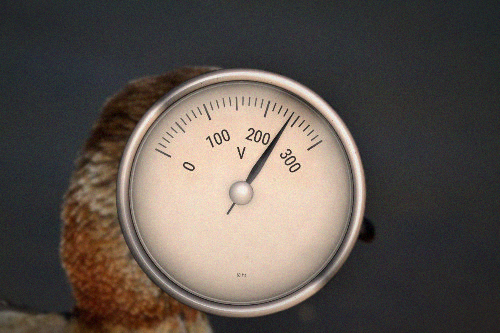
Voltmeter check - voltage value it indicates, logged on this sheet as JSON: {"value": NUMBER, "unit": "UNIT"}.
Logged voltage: {"value": 240, "unit": "V"}
